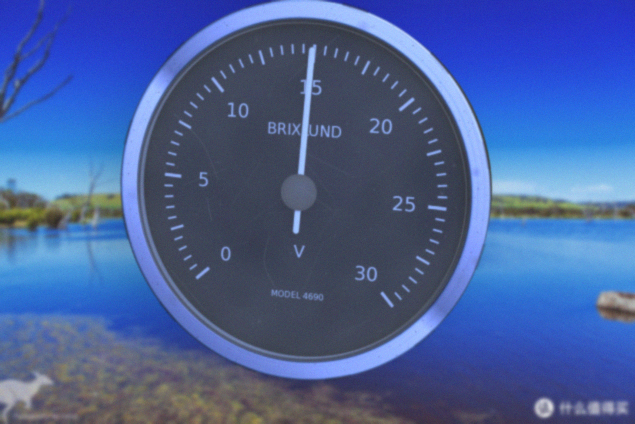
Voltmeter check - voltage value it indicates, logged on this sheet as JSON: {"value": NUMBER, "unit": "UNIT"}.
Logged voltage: {"value": 15, "unit": "V"}
